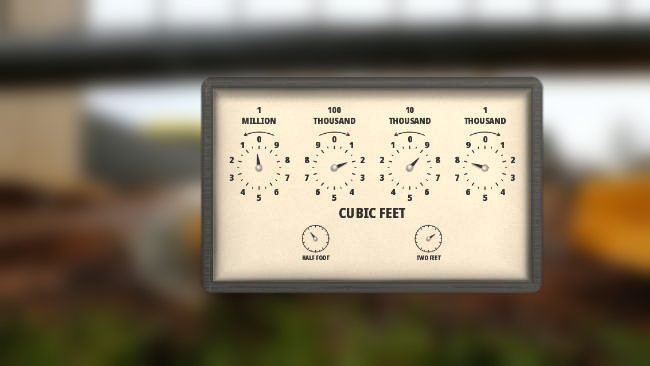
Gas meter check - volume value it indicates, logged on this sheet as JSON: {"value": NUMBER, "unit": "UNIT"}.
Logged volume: {"value": 18800, "unit": "ft³"}
